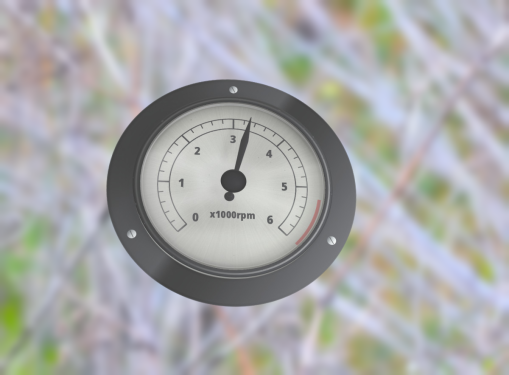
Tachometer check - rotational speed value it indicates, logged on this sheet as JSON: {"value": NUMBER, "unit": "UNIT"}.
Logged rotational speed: {"value": 3300, "unit": "rpm"}
